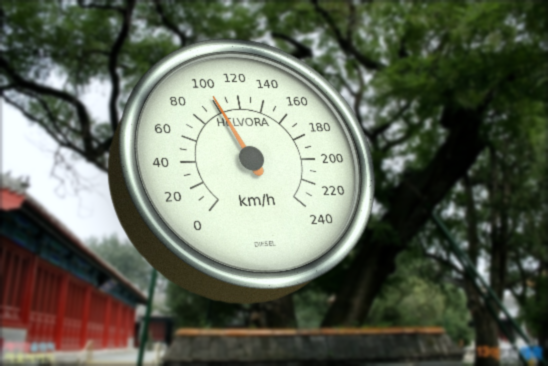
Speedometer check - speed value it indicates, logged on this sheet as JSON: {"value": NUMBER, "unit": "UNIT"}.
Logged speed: {"value": 100, "unit": "km/h"}
